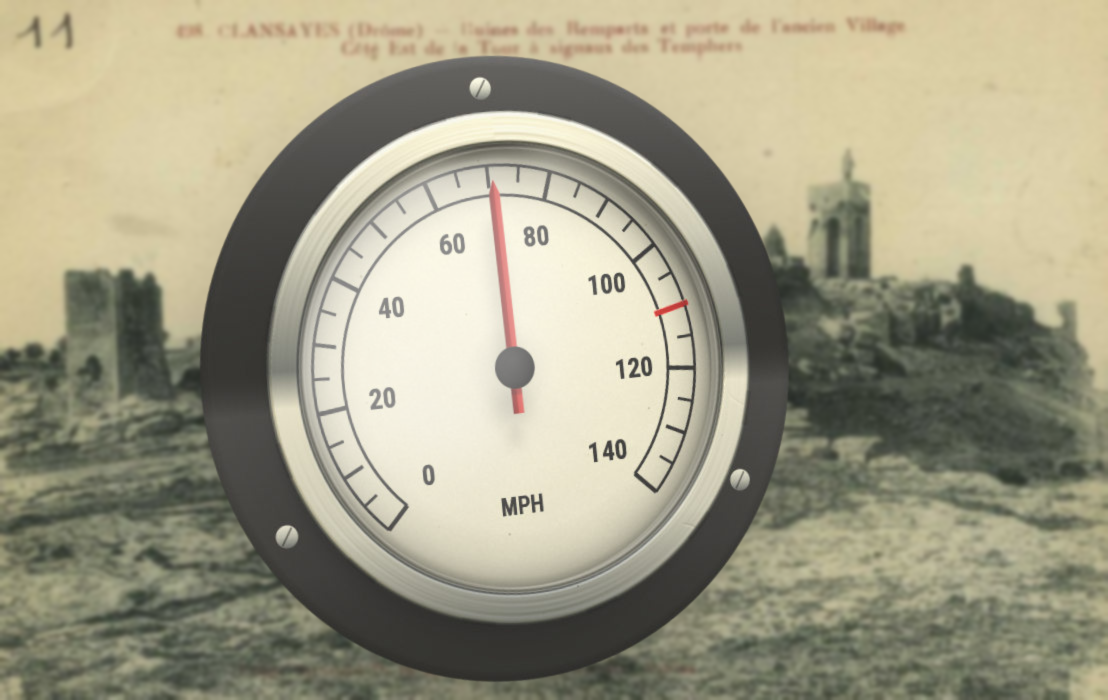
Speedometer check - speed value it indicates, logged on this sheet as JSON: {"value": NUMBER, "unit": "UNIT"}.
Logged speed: {"value": 70, "unit": "mph"}
